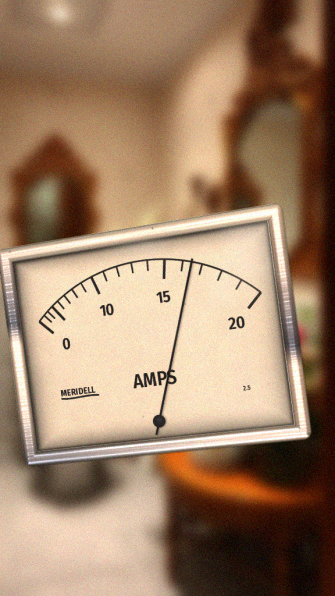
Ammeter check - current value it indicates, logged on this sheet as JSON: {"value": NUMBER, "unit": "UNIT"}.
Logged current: {"value": 16.5, "unit": "A"}
